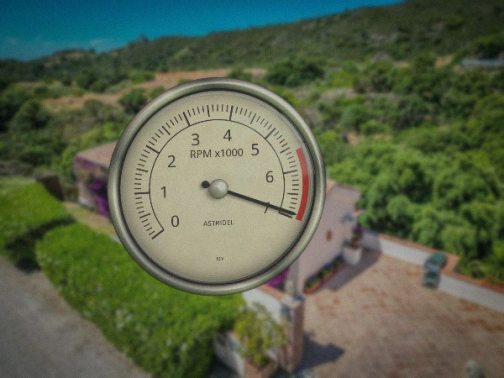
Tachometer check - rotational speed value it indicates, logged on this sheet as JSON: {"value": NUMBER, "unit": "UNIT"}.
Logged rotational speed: {"value": 6900, "unit": "rpm"}
